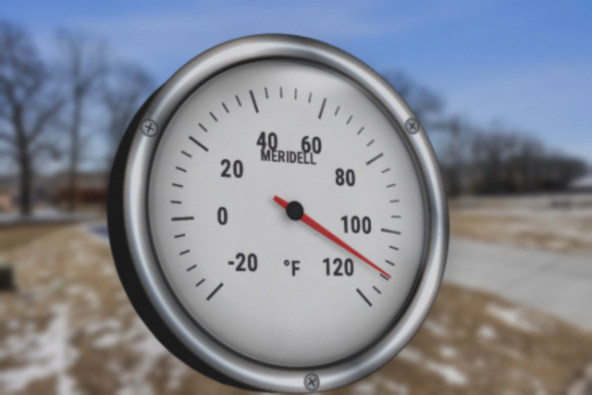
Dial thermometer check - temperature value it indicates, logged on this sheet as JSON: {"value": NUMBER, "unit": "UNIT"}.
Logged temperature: {"value": 112, "unit": "°F"}
